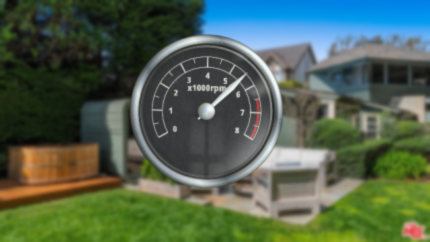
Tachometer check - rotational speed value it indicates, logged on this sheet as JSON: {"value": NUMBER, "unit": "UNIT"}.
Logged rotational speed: {"value": 5500, "unit": "rpm"}
